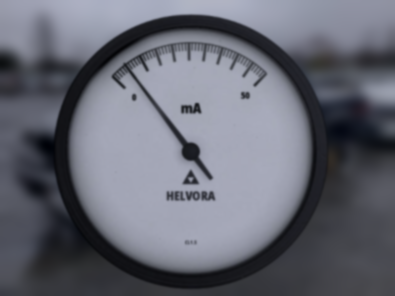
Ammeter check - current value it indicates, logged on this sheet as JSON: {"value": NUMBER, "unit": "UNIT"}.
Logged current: {"value": 5, "unit": "mA"}
